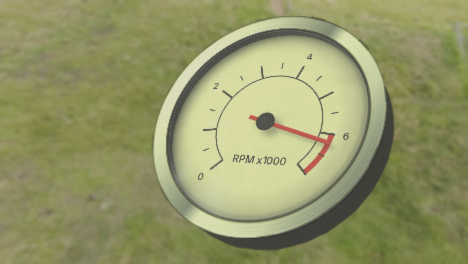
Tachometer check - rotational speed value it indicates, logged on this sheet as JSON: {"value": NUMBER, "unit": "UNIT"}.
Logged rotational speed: {"value": 6250, "unit": "rpm"}
